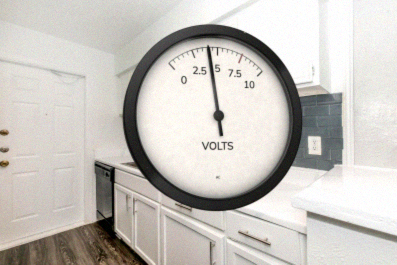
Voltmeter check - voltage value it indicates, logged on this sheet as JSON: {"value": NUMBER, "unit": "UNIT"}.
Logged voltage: {"value": 4, "unit": "V"}
